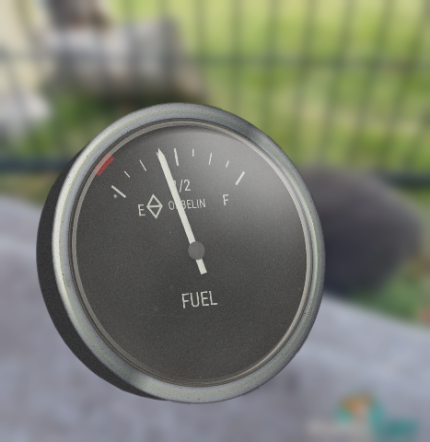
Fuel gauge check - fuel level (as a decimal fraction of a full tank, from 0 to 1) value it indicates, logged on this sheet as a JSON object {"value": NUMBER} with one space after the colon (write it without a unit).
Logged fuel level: {"value": 0.375}
